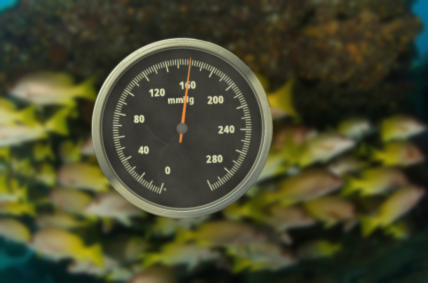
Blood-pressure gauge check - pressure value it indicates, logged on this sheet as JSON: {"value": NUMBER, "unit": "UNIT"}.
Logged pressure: {"value": 160, "unit": "mmHg"}
